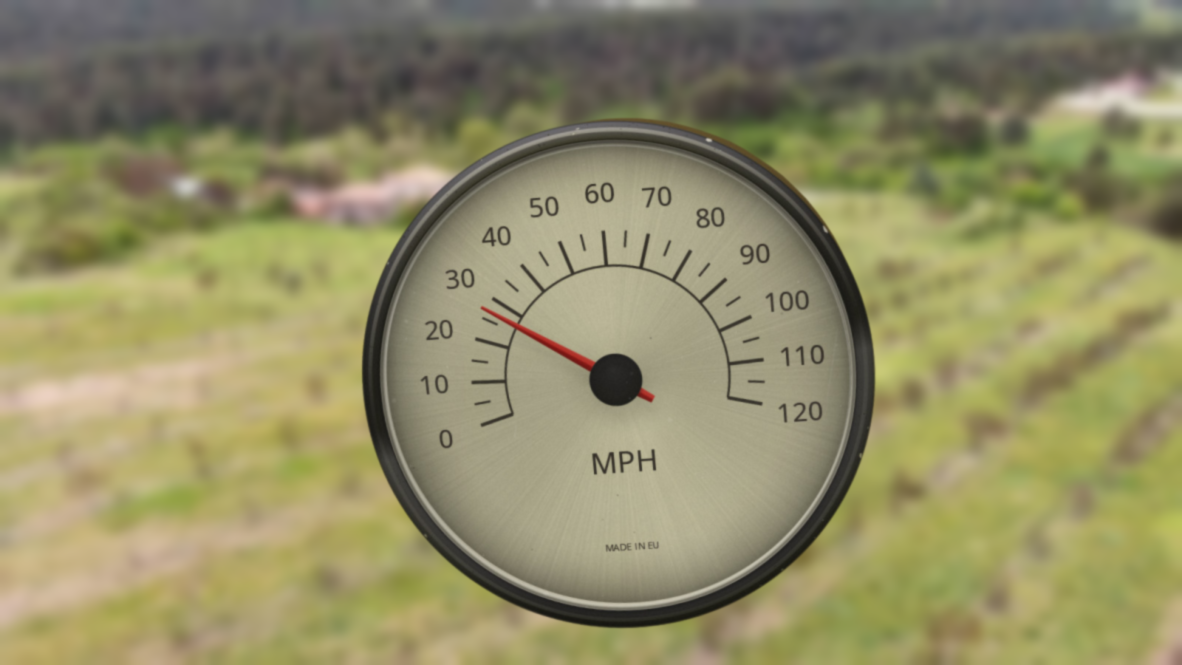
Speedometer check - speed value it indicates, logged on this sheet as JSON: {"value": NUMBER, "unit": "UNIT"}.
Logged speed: {"value": 27.5, "unit": "mph"}
